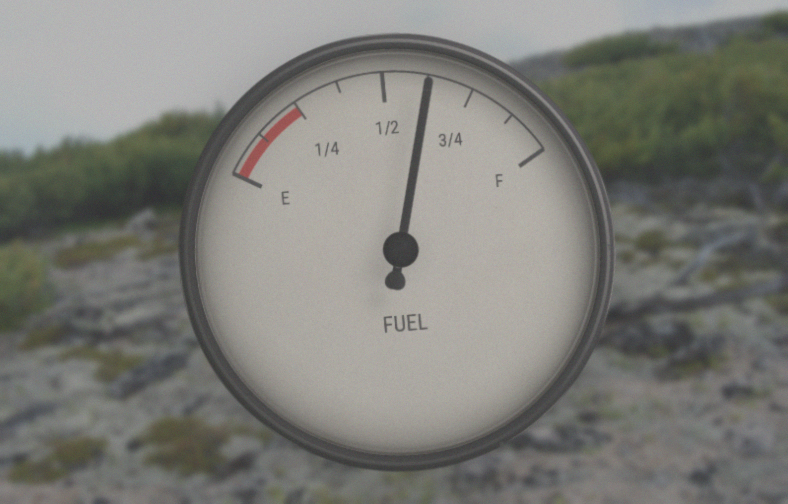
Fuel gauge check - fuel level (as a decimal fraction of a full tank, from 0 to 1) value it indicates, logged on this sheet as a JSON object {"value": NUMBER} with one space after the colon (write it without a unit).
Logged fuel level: {"value": 0.625}
